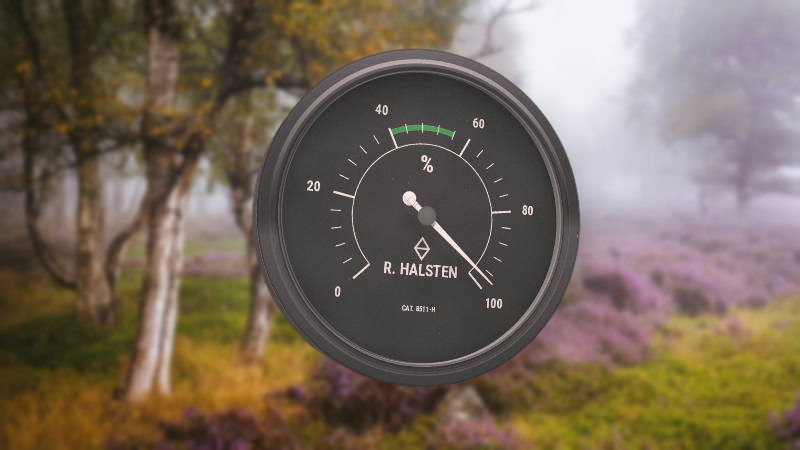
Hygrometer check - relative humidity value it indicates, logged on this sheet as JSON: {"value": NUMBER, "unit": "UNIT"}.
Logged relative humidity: {"value": 98, "unit": "%"}
